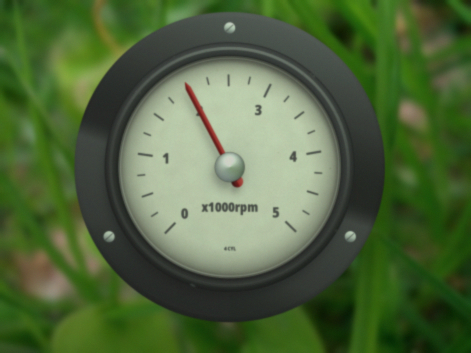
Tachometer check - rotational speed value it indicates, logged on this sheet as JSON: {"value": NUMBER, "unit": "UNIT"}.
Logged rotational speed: {"value": 2000, "unit": "rpm"}
